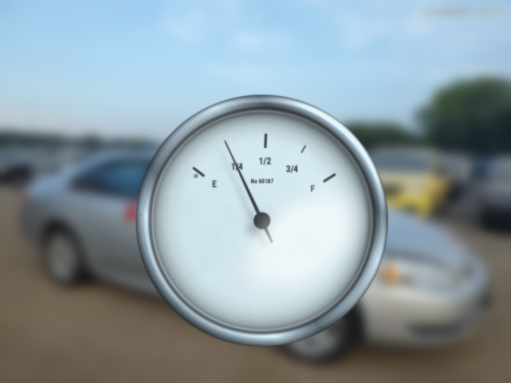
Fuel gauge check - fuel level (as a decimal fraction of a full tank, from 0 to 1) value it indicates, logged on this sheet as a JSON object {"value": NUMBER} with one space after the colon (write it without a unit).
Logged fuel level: {"value": 0.25}
